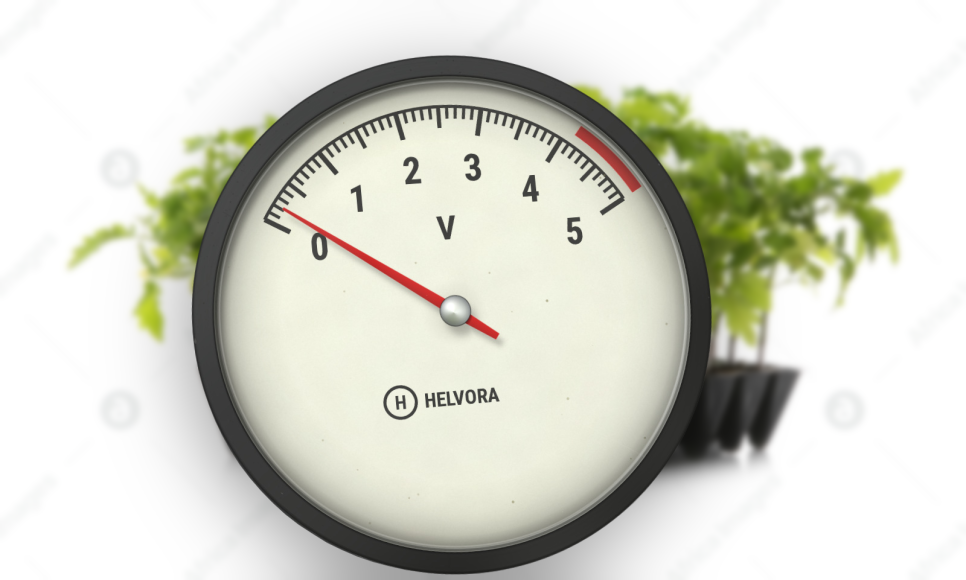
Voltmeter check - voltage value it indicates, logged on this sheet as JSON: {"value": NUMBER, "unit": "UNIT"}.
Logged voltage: {"value": 0.2, "unit": "V"}
